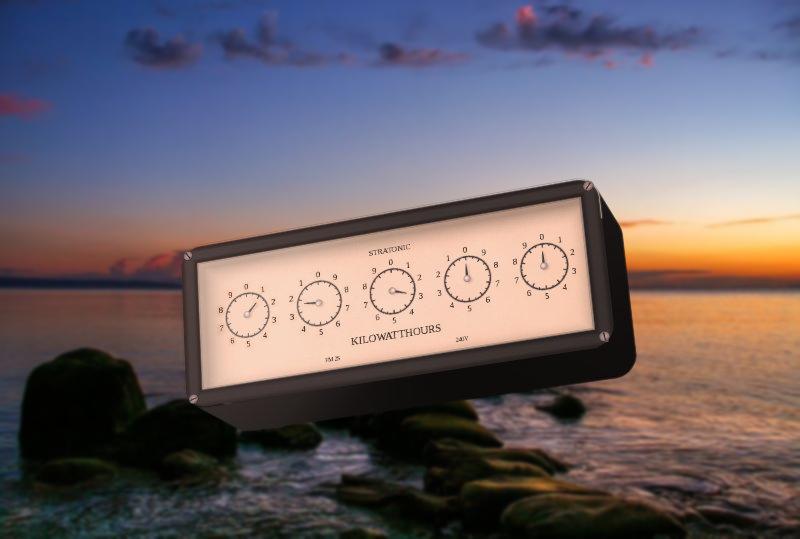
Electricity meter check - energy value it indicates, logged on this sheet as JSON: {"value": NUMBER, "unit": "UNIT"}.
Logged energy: {"value": 12300, "unit": "kWh"}
